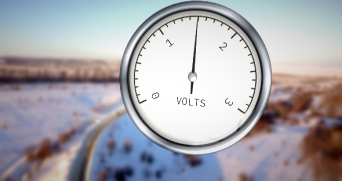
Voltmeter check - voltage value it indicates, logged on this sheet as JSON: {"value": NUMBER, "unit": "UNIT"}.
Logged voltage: {"value": 1.5, "unit": "V"}
